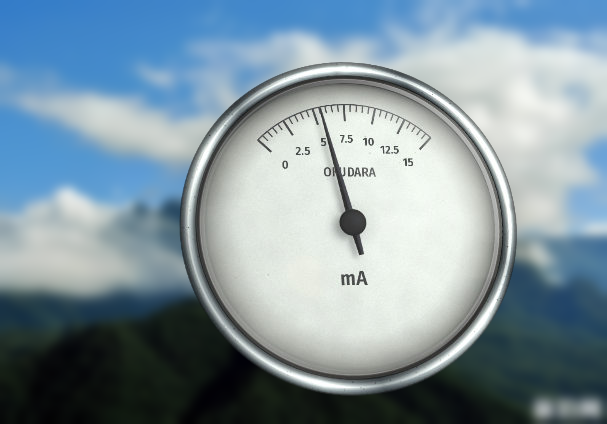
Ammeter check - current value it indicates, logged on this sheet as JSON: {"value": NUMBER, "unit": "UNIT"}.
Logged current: {"value": 5.5, "unit": "mA"}
